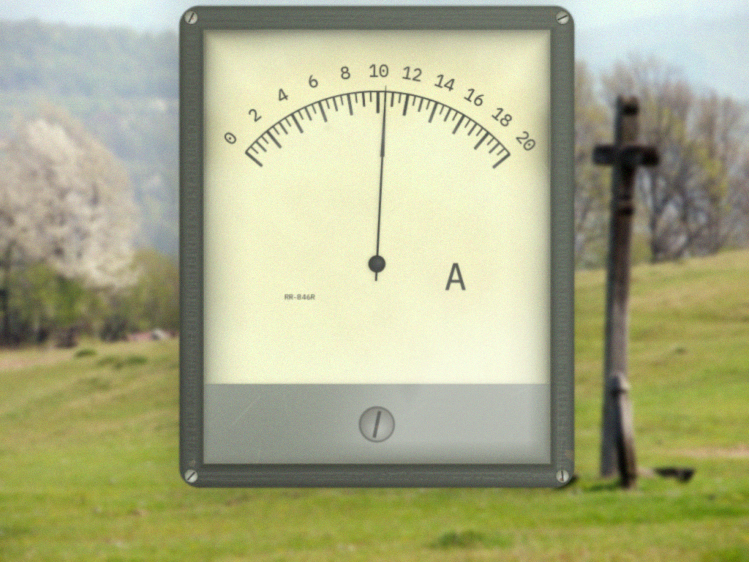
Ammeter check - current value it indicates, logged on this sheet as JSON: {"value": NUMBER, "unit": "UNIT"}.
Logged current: {"value": 10.5, "unit": "A"}
